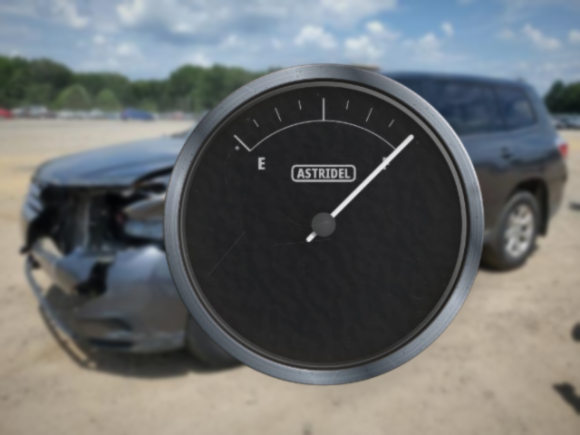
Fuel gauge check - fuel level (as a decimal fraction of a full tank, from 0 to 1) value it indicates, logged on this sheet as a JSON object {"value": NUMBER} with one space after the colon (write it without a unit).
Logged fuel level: {"value": 1}
